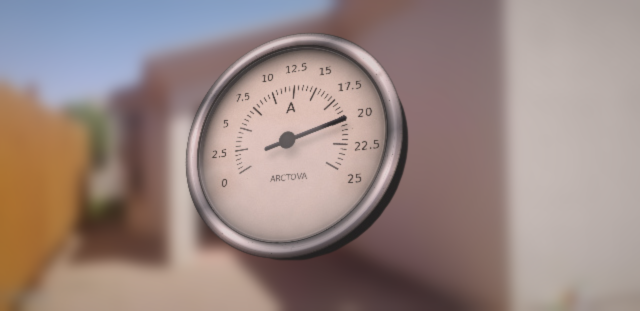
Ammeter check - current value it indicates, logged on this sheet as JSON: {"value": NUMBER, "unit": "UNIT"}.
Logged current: {"value": 20, "unit": "A"}
